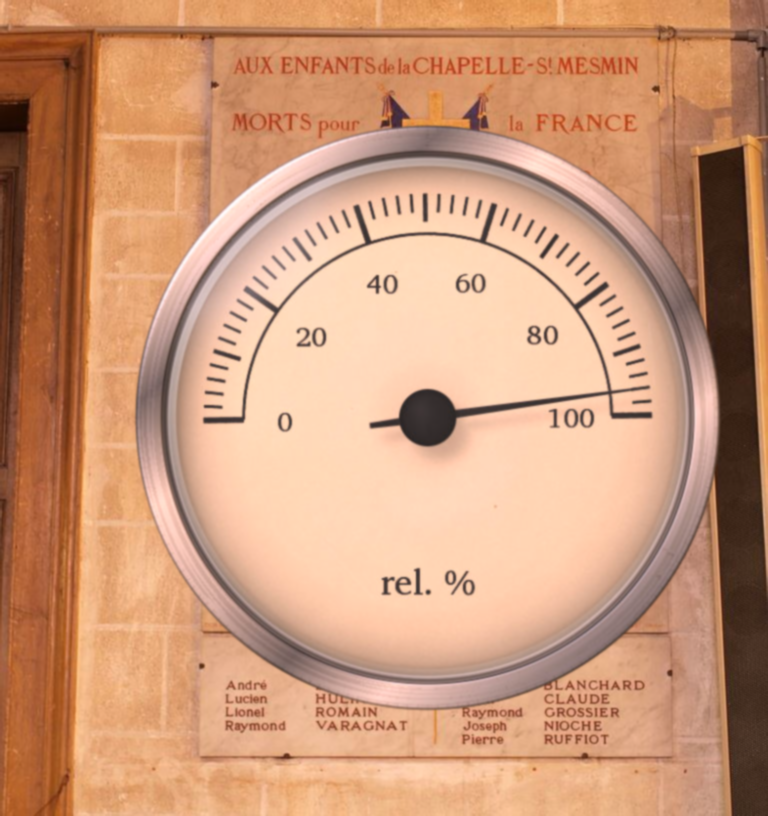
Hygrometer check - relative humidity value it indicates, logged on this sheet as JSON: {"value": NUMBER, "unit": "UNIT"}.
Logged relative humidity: {"value": 96, "unit": "%"}
